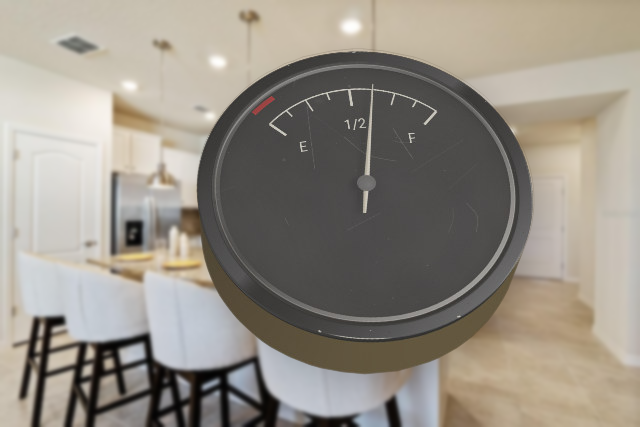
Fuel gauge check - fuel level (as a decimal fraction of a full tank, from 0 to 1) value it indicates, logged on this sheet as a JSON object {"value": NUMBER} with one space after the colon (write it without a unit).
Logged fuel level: {"value": 0.625}
